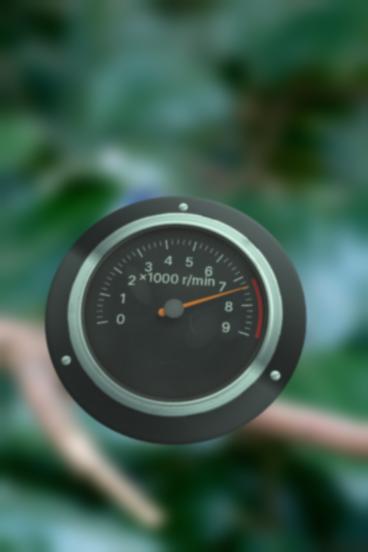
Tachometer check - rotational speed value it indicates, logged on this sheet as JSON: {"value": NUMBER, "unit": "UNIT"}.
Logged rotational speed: {"value": 7400, "unit": "rpm"}
